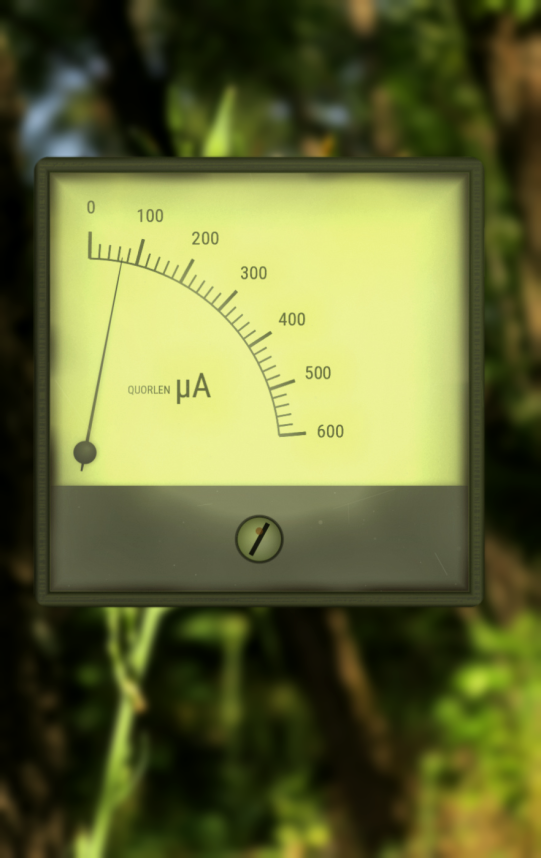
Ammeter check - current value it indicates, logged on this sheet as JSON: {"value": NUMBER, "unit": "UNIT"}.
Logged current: {"value": 70, "unit": "µA"}
